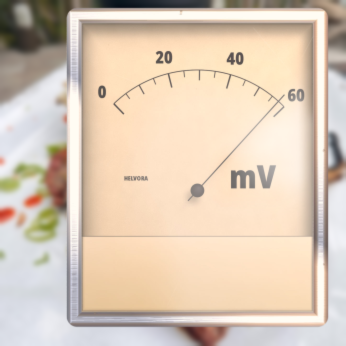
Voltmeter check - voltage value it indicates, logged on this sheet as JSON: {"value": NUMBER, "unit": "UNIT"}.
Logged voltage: {"value": 57.5, "unit": "mV"}
